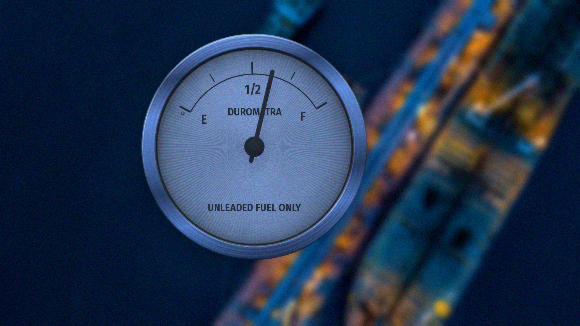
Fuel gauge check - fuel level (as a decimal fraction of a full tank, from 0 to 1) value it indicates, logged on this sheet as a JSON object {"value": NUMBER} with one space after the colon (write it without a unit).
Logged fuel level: {"value": 0.625}
